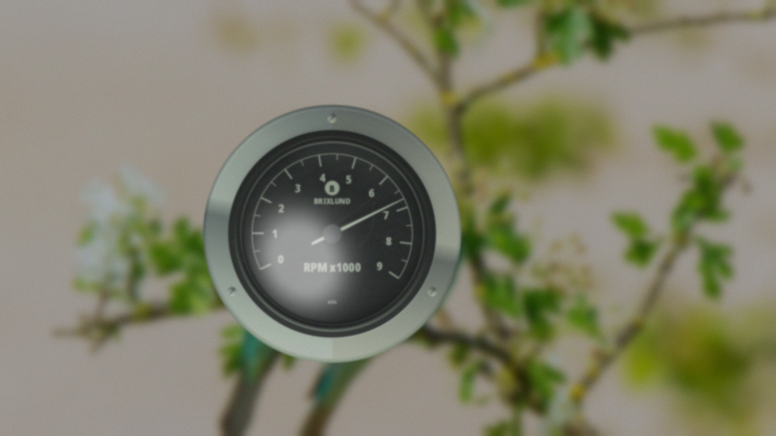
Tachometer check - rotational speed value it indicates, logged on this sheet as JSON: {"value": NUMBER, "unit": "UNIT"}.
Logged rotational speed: {"value": 6750, "unit": "rpm"}
